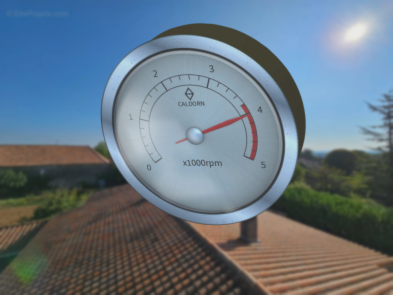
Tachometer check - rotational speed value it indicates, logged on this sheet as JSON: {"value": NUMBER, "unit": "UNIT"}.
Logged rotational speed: {"value": 4000, "unit": "rpm"}
